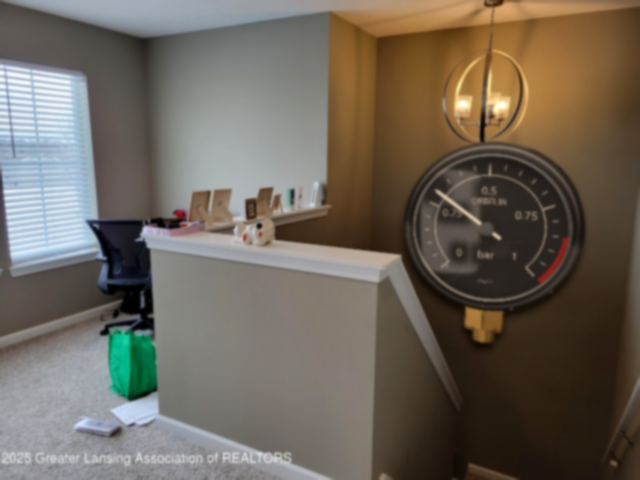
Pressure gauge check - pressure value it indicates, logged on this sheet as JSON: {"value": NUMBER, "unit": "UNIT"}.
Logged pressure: {"value": 0.3, "unit": "bar"}
